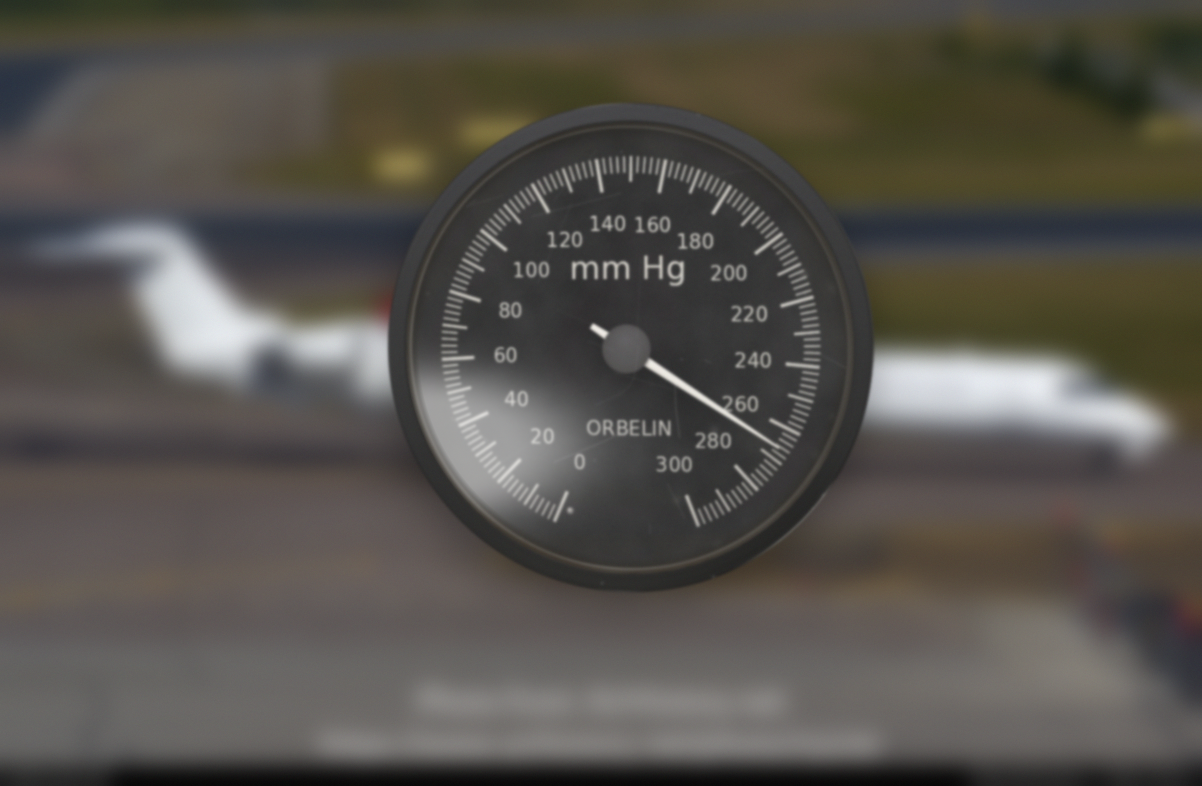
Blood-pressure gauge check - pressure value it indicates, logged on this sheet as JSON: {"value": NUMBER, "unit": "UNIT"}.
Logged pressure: {"value": 266, "unit": "mmHg"}
